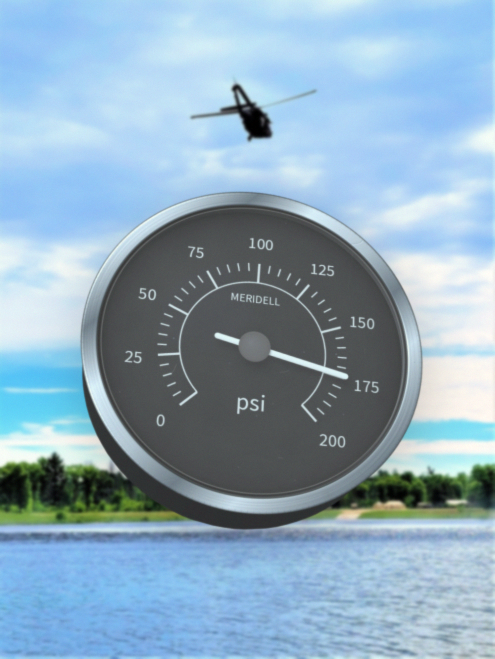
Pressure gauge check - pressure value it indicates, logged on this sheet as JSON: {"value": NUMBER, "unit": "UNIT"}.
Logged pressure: {"value": 175, "unit": "psi"}
